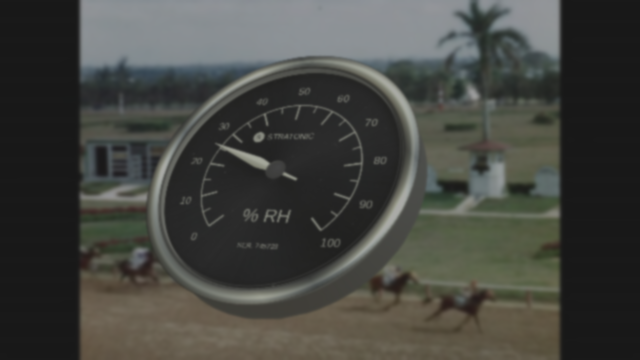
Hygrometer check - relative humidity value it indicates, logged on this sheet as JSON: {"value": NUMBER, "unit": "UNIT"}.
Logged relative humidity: {"value": 25, "unit": "%"}
